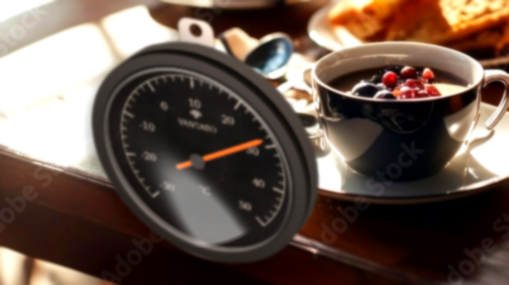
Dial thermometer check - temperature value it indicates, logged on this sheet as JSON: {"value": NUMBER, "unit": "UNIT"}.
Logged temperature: {"value": 28, "unit": "°C"}
